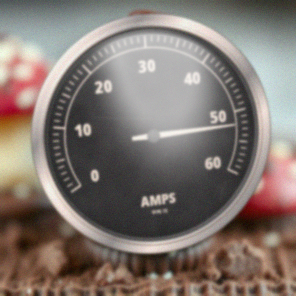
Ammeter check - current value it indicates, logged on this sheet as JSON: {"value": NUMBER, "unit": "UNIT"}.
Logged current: {"value": 52, "unit": "A"}
